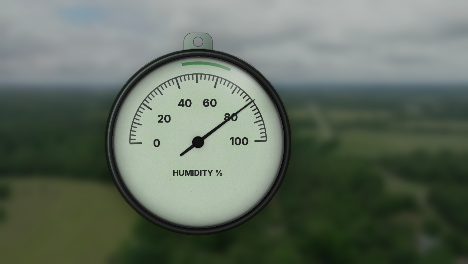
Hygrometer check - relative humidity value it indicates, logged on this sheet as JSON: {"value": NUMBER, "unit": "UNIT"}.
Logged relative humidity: {"value": 80, "unit": "%"}
